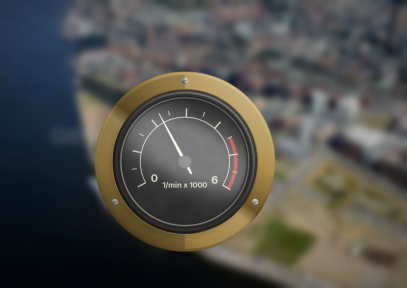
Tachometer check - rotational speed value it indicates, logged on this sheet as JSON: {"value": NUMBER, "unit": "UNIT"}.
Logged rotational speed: {"value": 2250, "unit": "rpm"}
